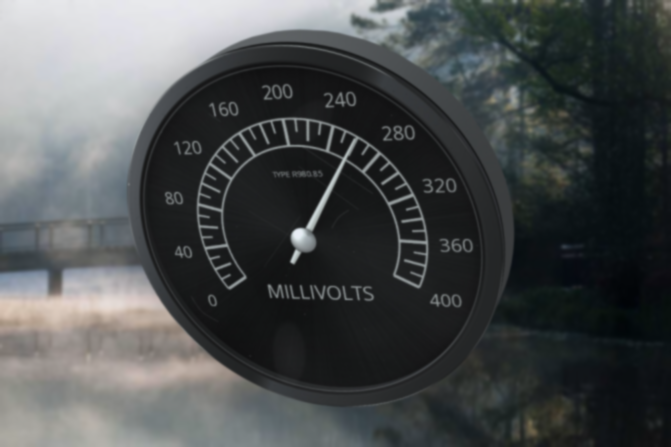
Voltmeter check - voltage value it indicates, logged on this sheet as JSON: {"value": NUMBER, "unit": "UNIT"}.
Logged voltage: {"value": 260, "unit": "mV"}
